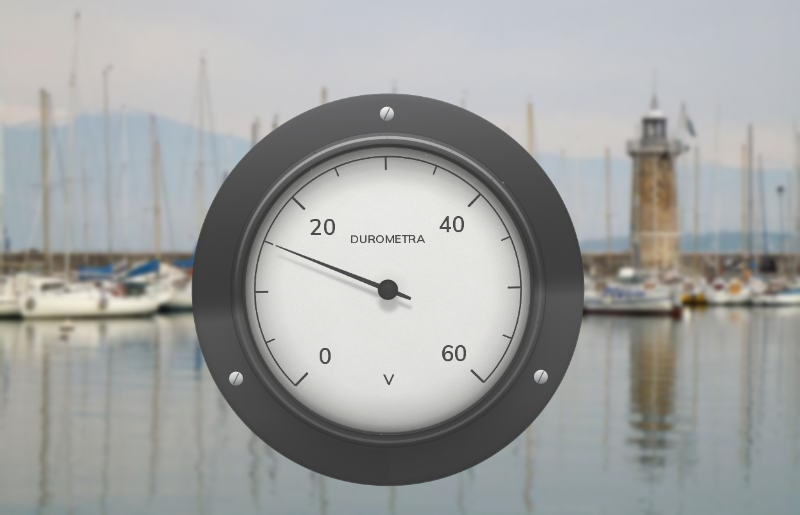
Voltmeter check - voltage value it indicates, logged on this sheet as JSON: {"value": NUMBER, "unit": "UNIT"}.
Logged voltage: {"value": 15, "unit": "V"}
